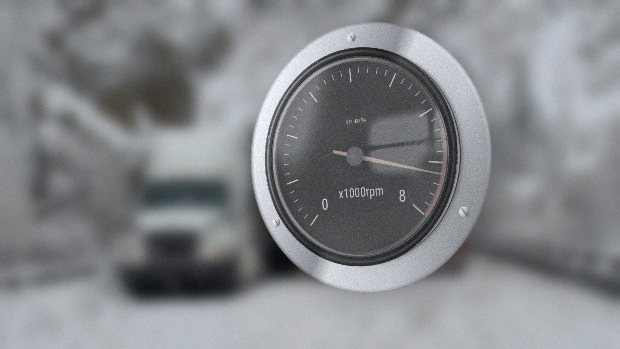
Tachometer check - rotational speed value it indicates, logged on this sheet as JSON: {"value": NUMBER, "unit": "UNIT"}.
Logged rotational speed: {"value": 7200, "unit": "rpm"}
